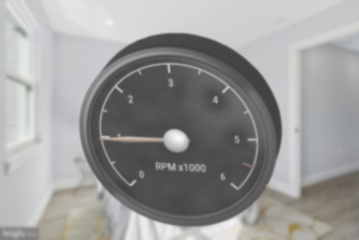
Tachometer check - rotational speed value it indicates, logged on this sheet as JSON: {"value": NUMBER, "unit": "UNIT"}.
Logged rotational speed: {"value": 1000, "unit": "rpm"}
